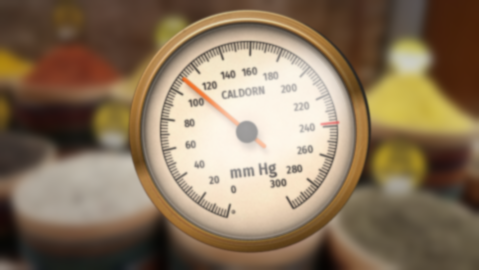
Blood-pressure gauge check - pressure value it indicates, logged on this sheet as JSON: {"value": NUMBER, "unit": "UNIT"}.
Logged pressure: {"value": 110, "unit": "mmHg"}
